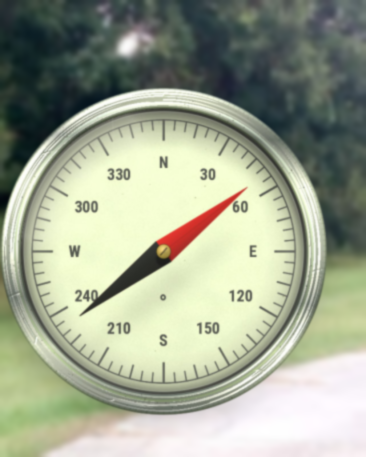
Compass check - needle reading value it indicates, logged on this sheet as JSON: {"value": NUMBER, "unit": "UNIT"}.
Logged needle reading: {"value": 52.5, "unit": "°"}
